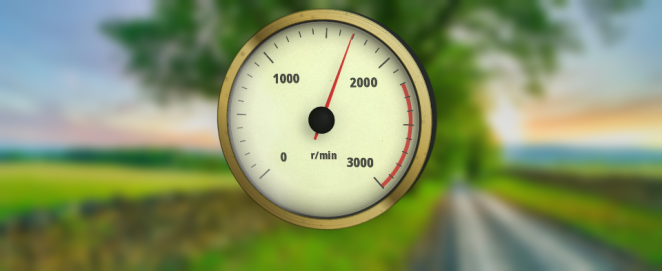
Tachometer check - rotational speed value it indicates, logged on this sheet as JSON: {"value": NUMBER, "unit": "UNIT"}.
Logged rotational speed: {"value": 1700, "unit": "rpm"}
